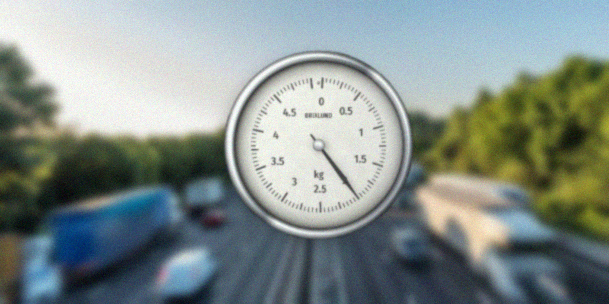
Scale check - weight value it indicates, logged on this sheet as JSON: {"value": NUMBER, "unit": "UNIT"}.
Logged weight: {"value": 2, "unit": "kg"}
